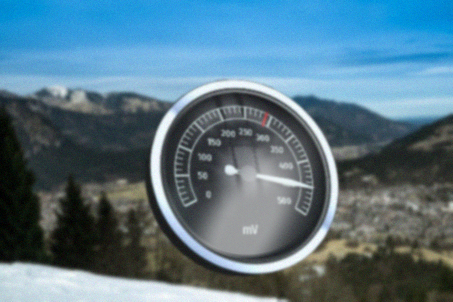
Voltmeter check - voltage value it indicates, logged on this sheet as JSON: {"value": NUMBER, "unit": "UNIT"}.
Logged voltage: {"value": 450, "unit": "mV"}
